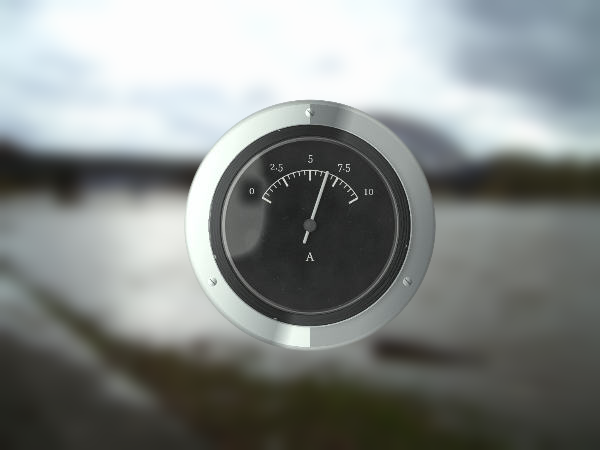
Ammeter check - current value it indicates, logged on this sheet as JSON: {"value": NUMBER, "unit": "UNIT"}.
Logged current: {"value": 6.5, "unit": "A"}
